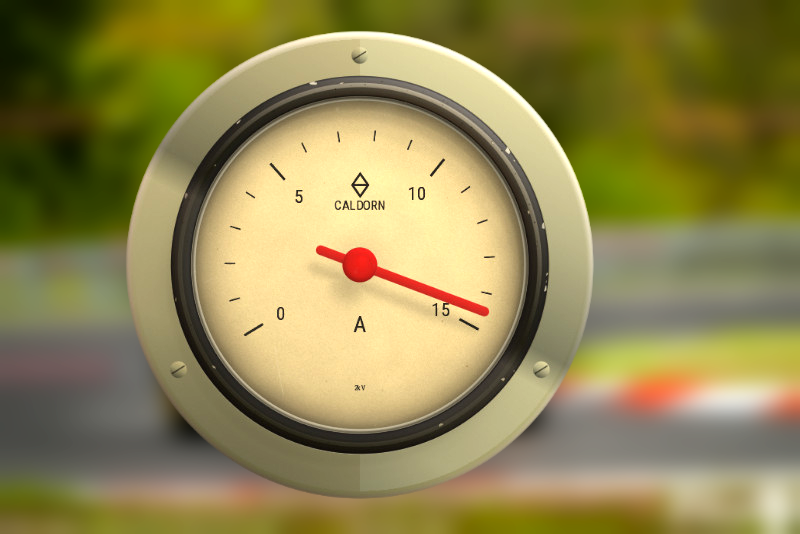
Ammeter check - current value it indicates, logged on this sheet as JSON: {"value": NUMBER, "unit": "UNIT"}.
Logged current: {"value": 14.5, "unit": "A"}
